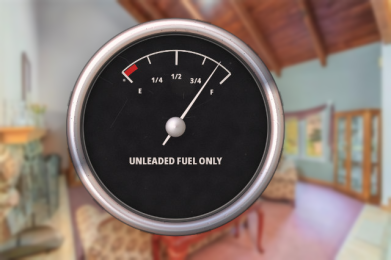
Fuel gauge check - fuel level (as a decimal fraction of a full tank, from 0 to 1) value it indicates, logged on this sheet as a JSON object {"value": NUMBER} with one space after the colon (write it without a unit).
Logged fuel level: {"value": 0.875}
